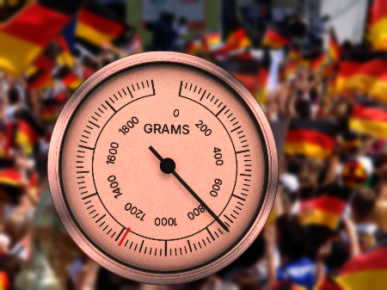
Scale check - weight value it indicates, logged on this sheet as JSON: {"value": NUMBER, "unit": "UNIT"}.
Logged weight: {"value": 740, "unit": "g"}
